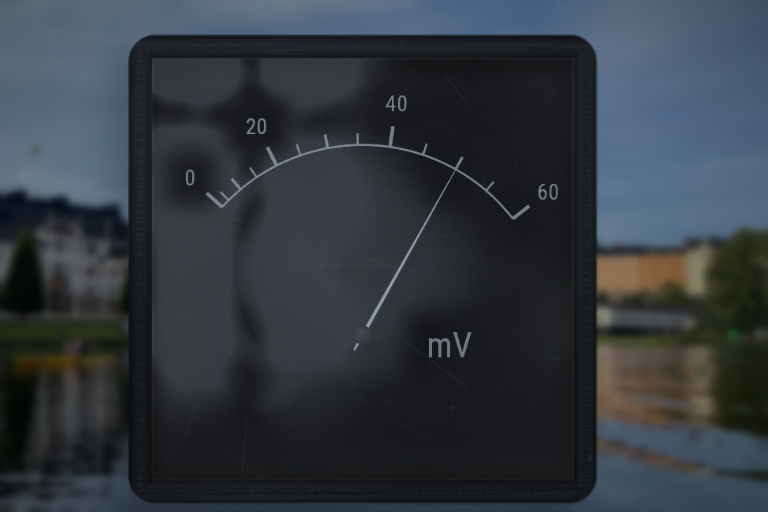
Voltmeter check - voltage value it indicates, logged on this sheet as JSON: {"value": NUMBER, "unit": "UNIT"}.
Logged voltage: {"value": 50, "unit": "mV"}
